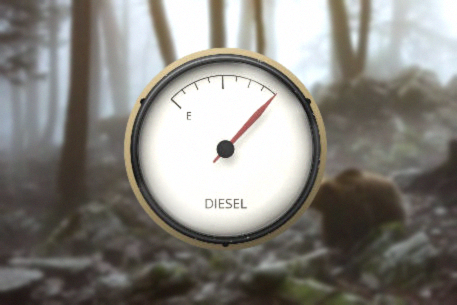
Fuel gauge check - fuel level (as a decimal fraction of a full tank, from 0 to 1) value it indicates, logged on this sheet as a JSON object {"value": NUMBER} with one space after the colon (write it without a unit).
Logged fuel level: {"value": 1}
